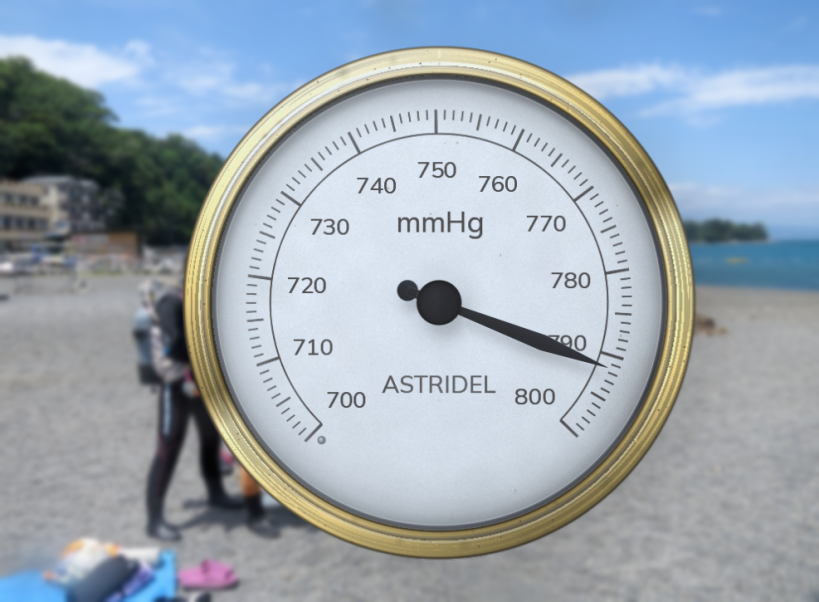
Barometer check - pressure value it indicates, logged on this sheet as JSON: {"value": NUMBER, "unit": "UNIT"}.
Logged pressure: {"value": 791.5, "unit": "mmHg"}
